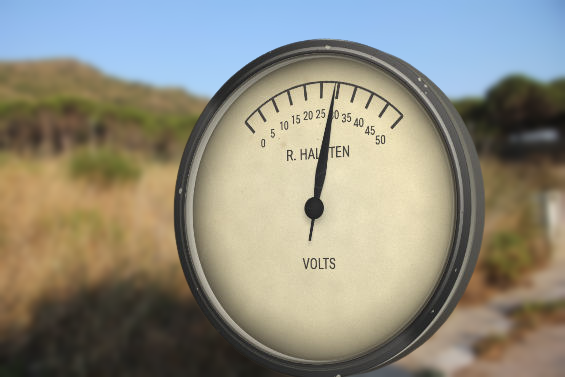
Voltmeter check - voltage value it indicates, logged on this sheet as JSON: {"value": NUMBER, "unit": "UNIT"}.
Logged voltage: {"value": 30, "unit": "V"}
